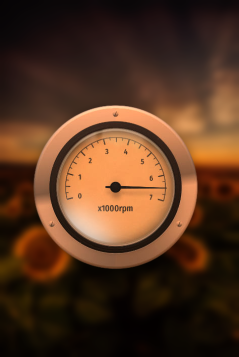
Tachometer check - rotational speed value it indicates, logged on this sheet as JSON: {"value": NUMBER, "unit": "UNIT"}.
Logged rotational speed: {"value": 6500, "unit": "rpm"}
